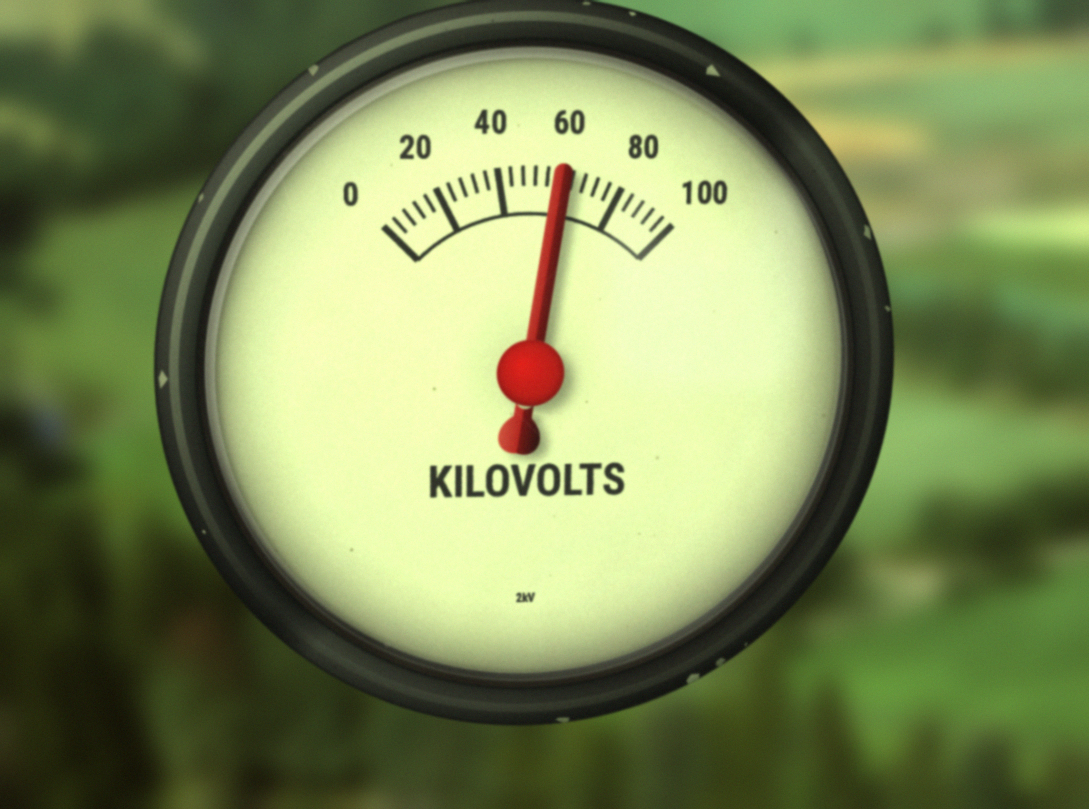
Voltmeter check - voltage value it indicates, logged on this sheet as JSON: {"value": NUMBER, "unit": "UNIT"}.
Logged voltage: {"value": 60, "unit": "kV"}
